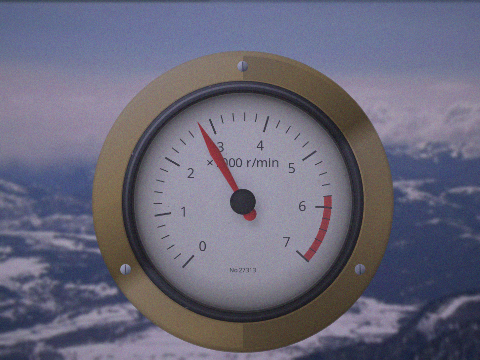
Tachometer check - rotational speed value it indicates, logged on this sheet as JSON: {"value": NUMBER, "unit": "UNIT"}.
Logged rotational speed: {"value": 2800, "unit": "rpm"}
